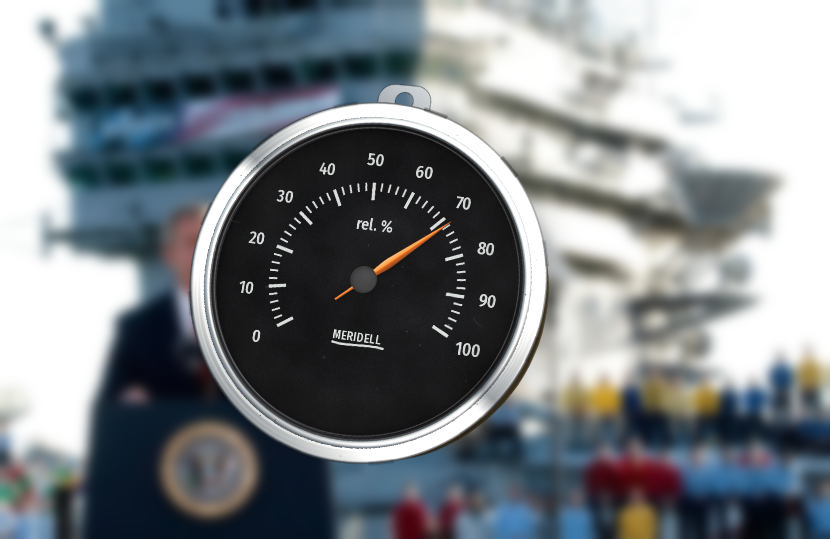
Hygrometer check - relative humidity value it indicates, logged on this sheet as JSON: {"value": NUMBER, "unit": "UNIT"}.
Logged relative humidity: {"value": 72, "unit": "%"}
